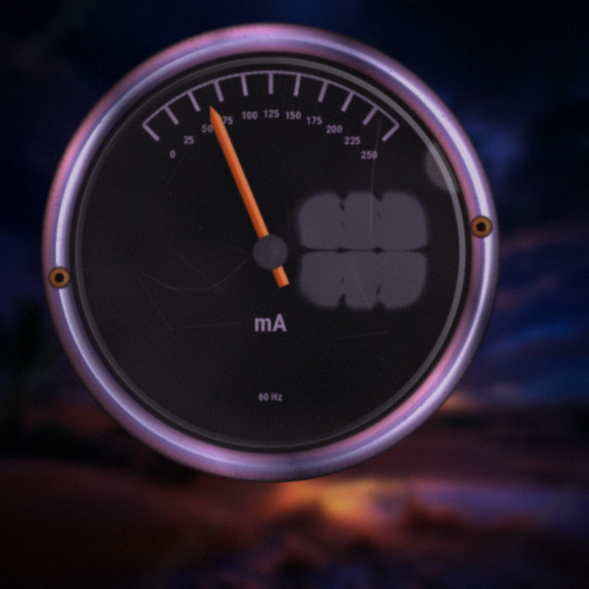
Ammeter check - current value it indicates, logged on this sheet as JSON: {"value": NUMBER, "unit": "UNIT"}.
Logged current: {"value": 62.5, "unit": "mA"}
